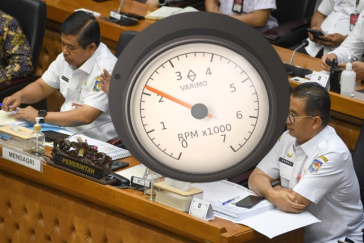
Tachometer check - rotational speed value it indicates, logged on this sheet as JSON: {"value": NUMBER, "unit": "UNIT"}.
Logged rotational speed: {"value": 2200, "unit": "rpm"}
